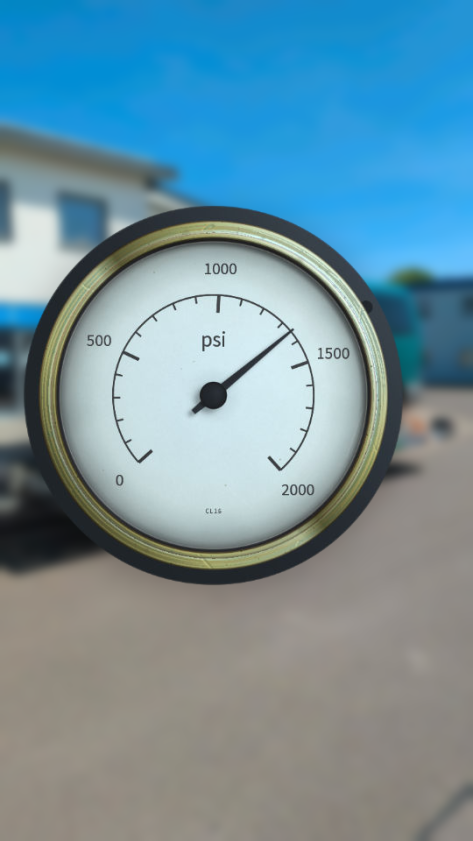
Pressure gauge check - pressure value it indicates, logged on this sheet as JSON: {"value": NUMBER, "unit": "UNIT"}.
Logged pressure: {"value": 1350, "unit": "psi"}
